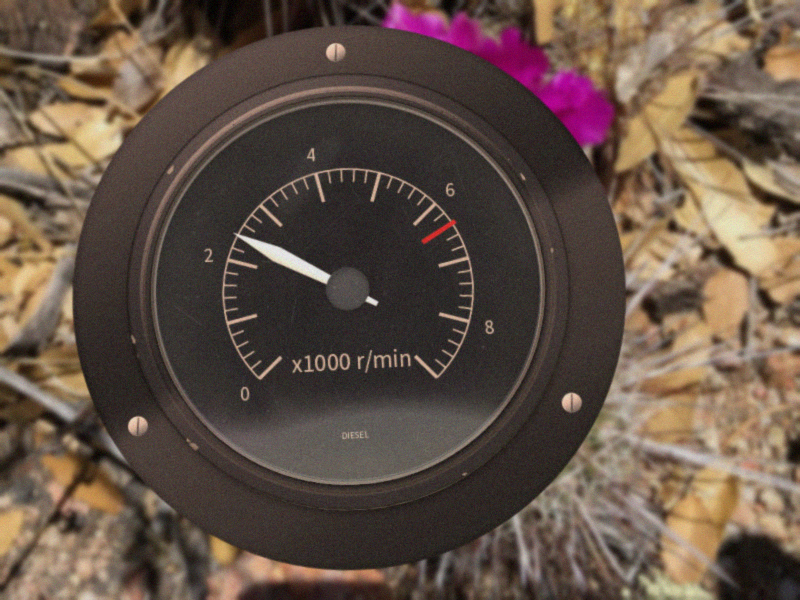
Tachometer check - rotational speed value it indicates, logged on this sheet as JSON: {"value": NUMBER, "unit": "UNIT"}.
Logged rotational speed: {"value": 2400, "unit": "rpm"}
